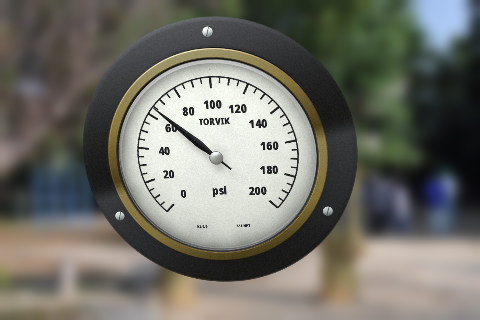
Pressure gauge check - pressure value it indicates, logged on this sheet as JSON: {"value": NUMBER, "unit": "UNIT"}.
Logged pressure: {"value": 65, "unit": "psi"}
